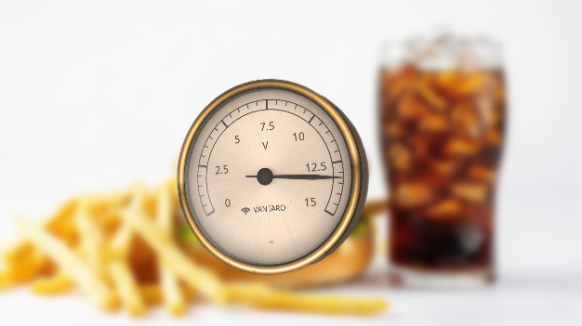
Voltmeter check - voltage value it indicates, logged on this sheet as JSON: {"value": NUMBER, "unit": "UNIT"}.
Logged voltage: {"value": 13.25, "unit": "V"}
